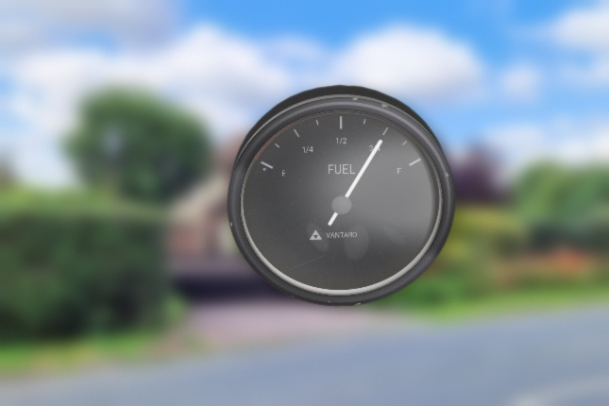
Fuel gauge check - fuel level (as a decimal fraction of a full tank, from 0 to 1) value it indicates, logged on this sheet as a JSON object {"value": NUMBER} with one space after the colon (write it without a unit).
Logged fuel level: {"value": 0.75}
